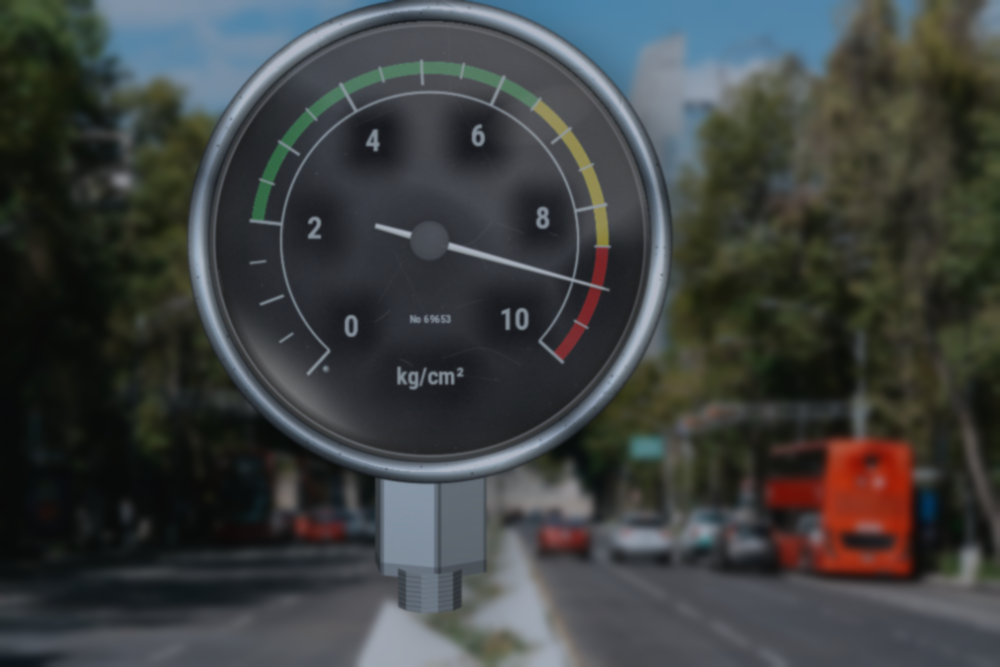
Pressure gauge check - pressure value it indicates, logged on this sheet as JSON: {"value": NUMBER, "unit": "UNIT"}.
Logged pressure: {"value": 9, "unit": "kg/cm²"}
